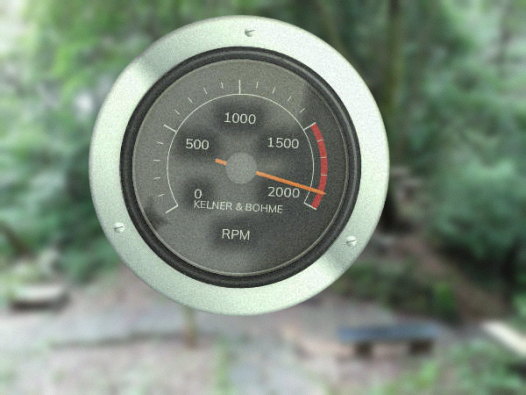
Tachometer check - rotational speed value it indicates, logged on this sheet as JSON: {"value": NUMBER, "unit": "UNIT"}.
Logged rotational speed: {"value": 1900, "unit": "rpm"}
